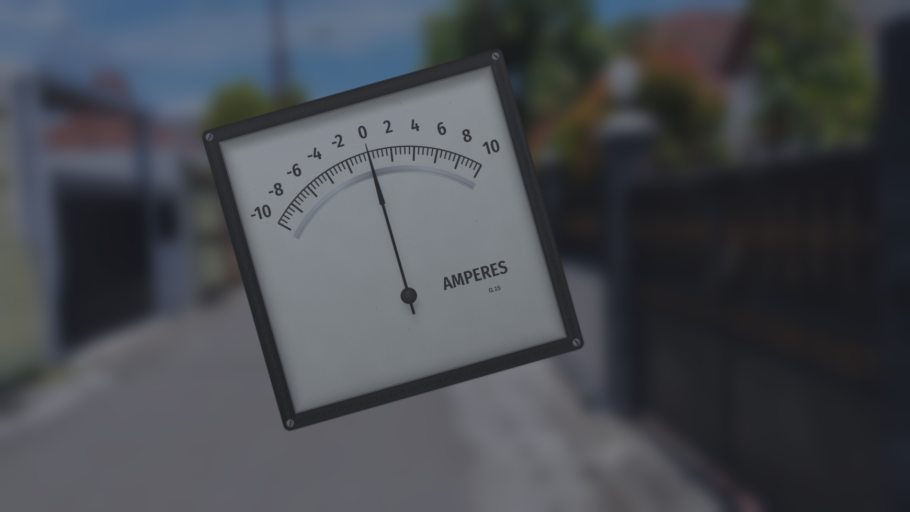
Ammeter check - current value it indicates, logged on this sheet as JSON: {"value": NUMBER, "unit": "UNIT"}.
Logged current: {"value": 0, "unit": "A"}
